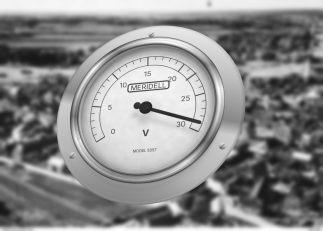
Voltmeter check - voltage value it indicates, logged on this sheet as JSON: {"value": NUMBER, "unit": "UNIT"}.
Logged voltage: {"value": 29, "unit": "V"}
